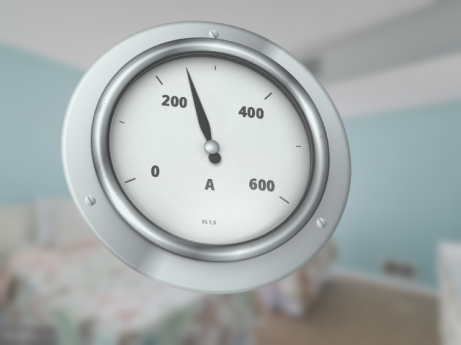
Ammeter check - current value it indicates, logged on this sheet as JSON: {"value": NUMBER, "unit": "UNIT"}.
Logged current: {"value": 250, "unit": "A"}
